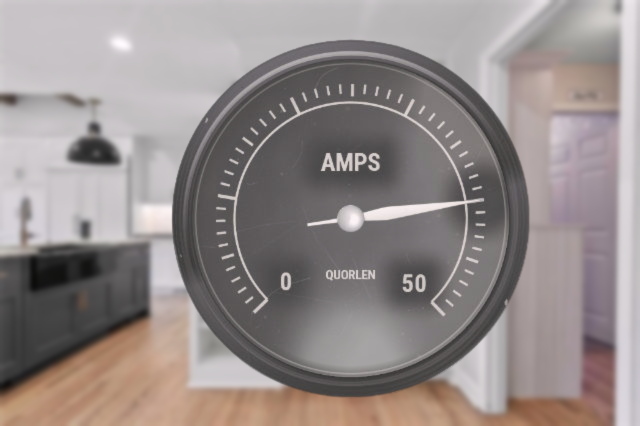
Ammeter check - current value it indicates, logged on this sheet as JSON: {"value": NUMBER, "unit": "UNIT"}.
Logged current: {"value": 40, "unit": "A"}
